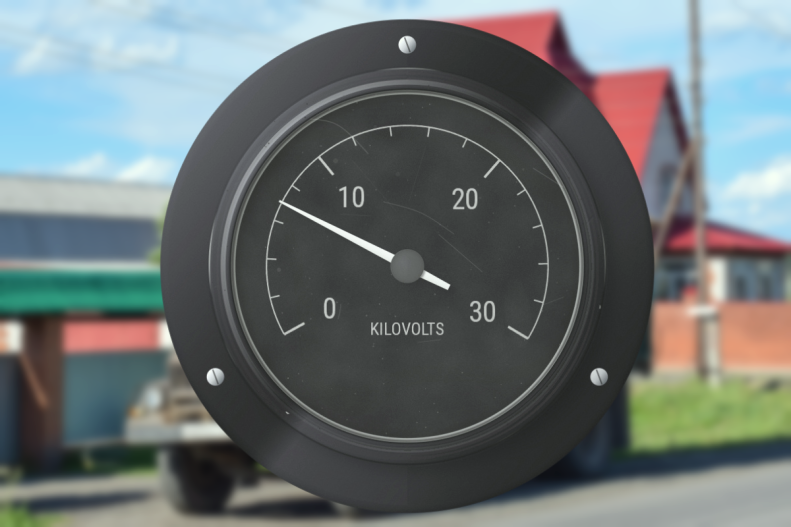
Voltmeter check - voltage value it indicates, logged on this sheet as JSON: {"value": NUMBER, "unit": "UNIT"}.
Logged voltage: {"value": 7, "unit": "kV"}
